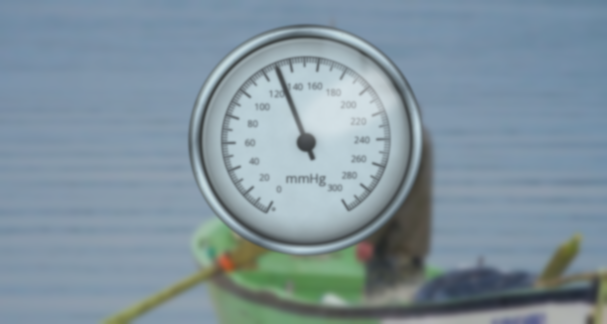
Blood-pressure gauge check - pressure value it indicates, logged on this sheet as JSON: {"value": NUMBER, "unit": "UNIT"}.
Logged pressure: {"value": 130, "unit": "mmHg"}
